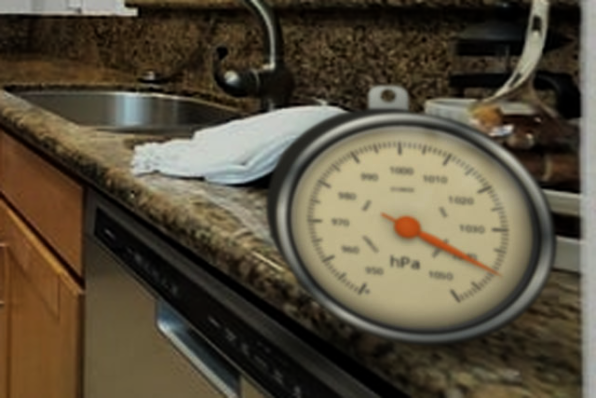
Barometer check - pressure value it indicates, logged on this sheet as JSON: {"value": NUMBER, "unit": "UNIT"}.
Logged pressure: {"value": 1040, "unit": "hPa"}
